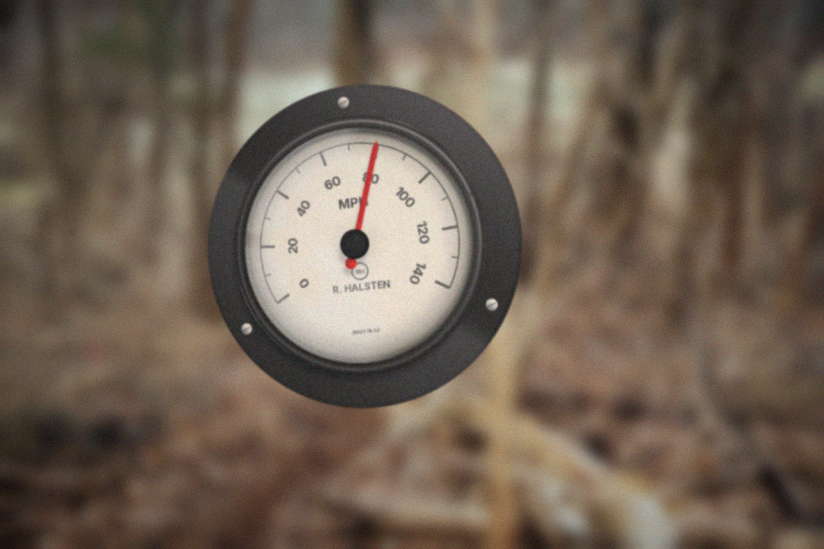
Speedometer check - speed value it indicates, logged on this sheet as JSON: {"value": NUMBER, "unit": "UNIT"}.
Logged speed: {"value": 80, "unit": "mph"}
